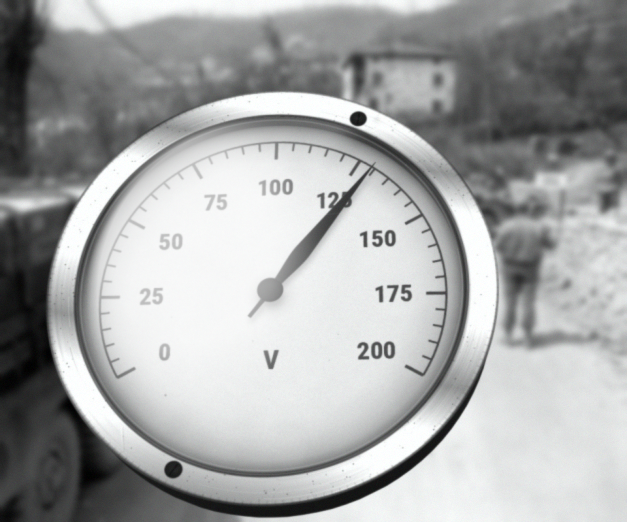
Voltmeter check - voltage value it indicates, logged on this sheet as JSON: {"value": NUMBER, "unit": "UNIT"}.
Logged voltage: {"value": 130, "unit": "V"}
